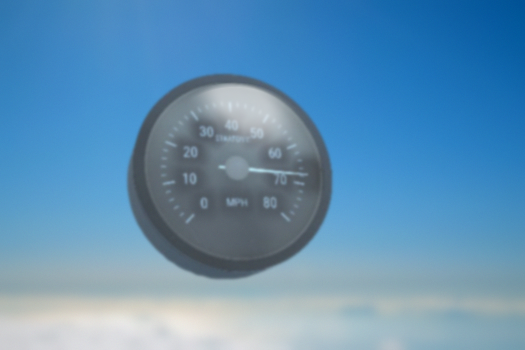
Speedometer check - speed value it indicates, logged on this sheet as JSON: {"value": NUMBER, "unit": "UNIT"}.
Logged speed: {"value": 68, "unit": "mph"}
